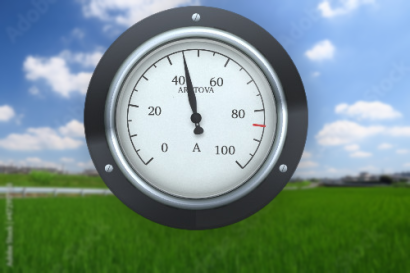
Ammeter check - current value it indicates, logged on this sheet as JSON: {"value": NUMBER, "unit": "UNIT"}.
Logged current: {"value": 45, "unit": "A"}
